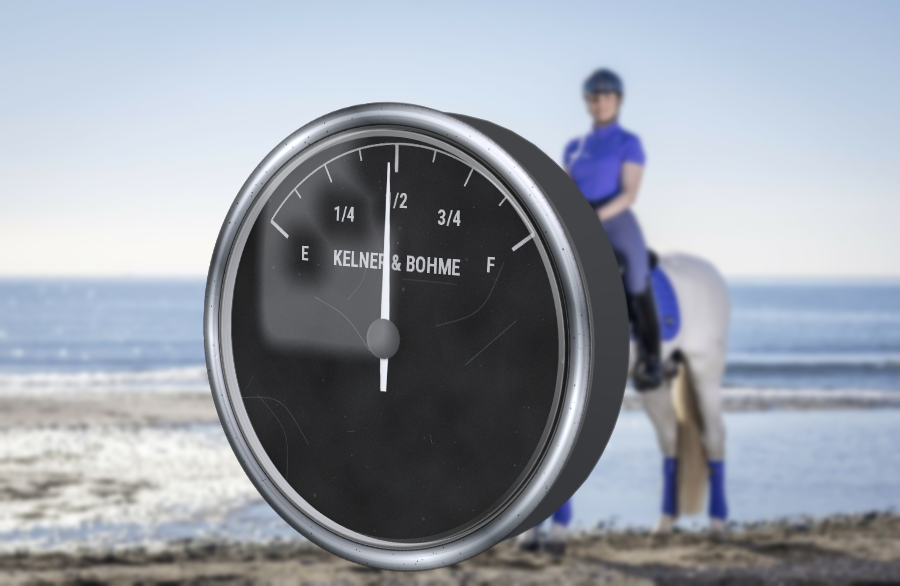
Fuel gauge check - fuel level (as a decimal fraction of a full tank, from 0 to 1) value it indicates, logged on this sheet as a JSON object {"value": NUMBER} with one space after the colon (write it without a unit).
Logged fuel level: {"value": 0.5}
